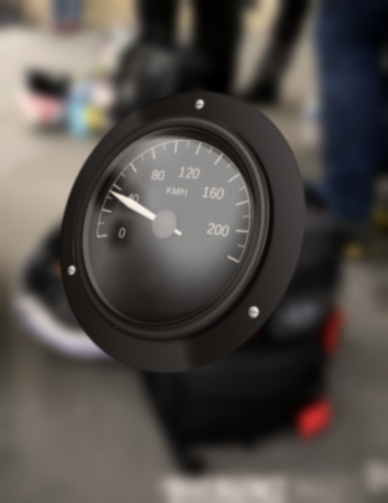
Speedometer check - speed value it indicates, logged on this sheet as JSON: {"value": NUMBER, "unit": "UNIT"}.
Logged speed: {"value": 35, "unit": "km/h"}
